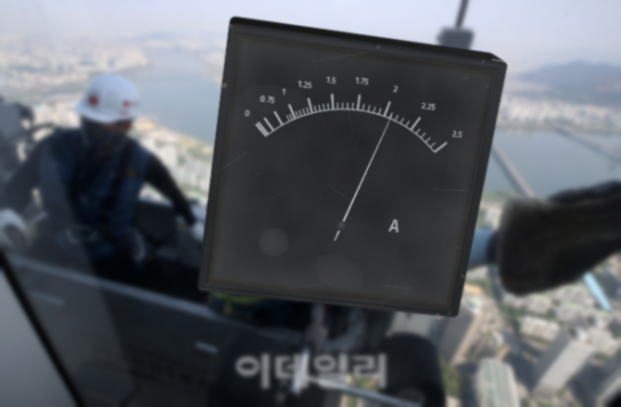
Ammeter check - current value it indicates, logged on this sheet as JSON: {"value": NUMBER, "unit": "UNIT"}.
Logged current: {"value": 2.05, "unit": "A"}
